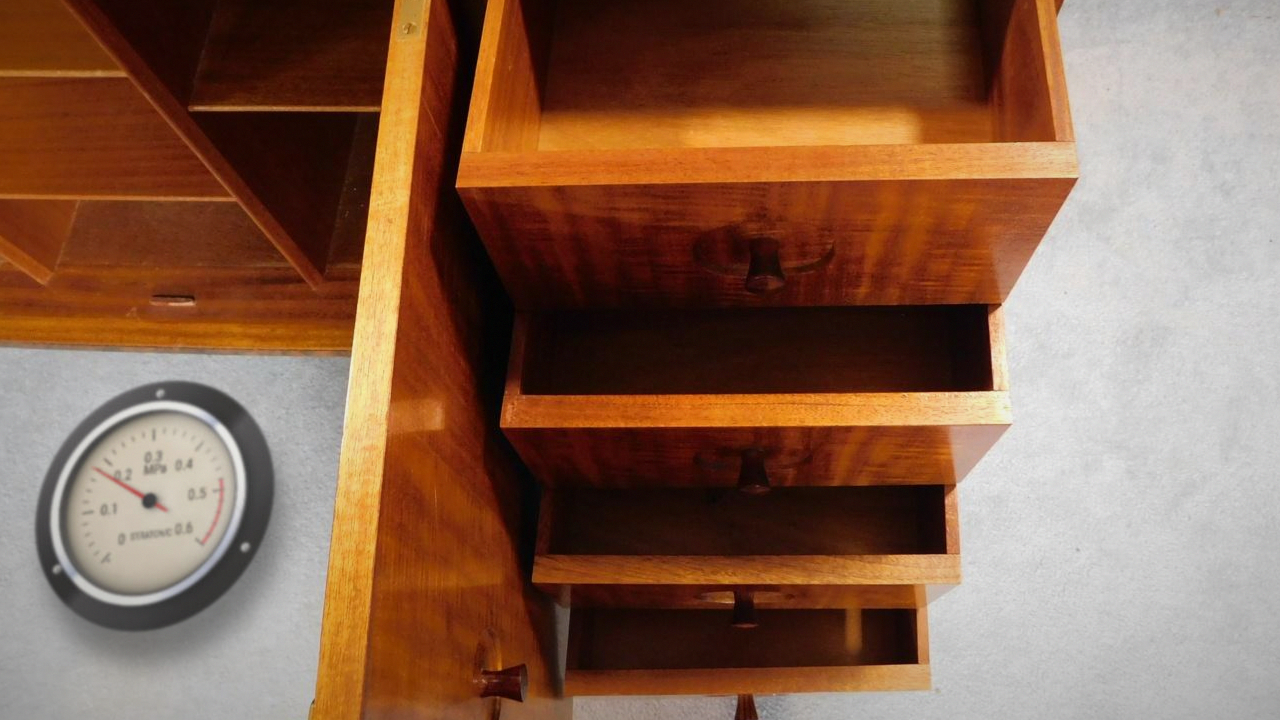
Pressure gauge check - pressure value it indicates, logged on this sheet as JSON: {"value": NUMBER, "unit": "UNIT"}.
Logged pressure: {"value": 0.18, "unit": "MPa"}
